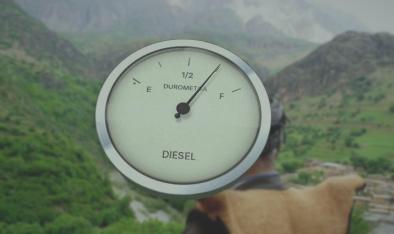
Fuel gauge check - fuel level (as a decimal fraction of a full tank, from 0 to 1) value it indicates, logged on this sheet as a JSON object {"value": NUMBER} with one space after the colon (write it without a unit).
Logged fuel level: {"value": 0.75}
